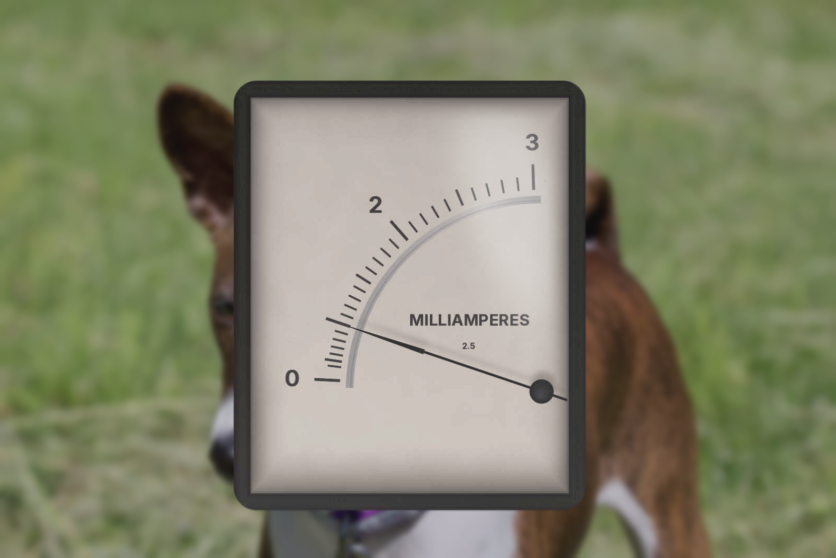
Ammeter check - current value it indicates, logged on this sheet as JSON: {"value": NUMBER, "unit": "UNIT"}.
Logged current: {"value": 1, "unit": "mA"}
